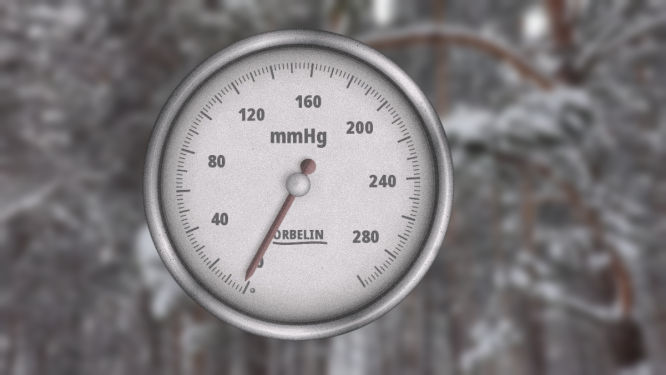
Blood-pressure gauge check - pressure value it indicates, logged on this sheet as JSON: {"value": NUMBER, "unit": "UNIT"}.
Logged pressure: {"value": 2, "unit": "mmHg"}
